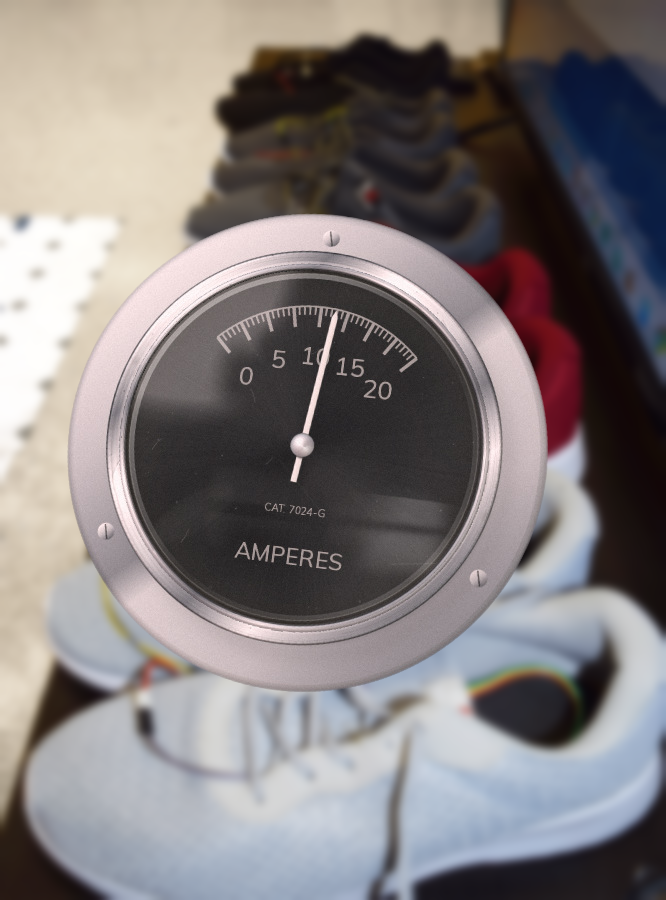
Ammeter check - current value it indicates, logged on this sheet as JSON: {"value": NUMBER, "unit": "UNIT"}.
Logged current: {"value": 11.5, "unit": "A"}
